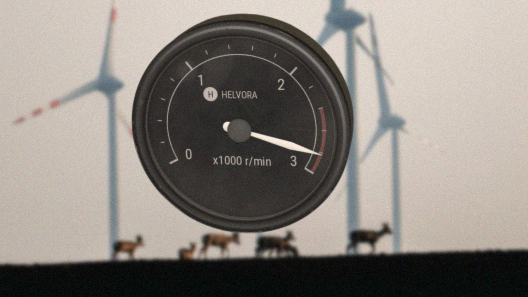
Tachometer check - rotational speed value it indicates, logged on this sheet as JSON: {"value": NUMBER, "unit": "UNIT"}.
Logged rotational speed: {"value": 2800, "unit": "rpm"}
